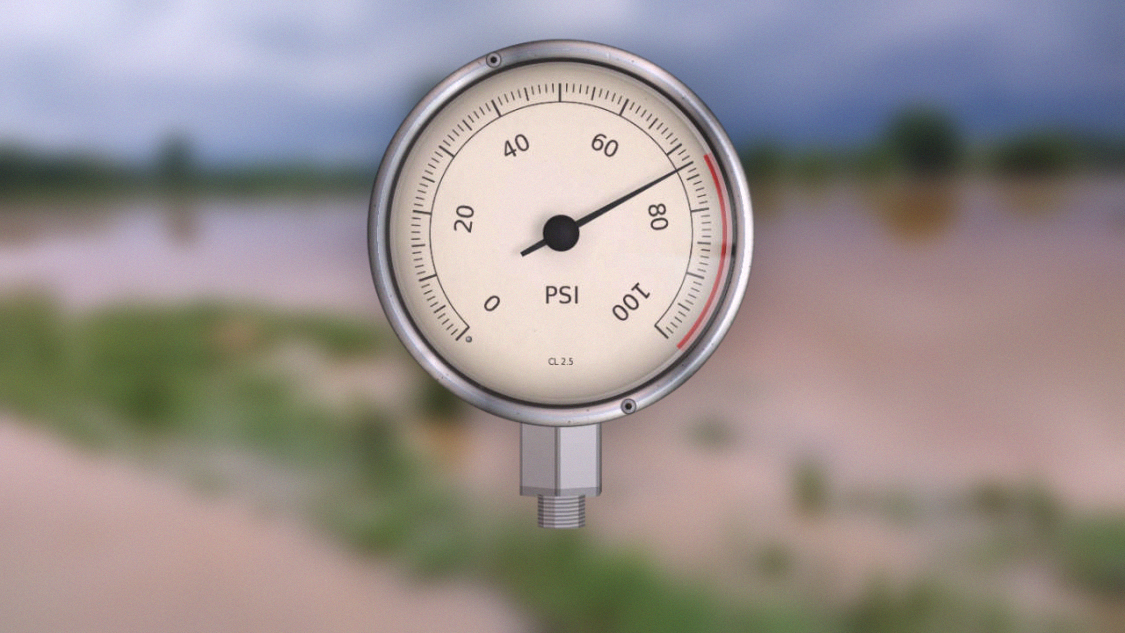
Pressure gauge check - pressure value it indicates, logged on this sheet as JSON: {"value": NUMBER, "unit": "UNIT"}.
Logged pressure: {"value": 73, "unit": "psi"}
